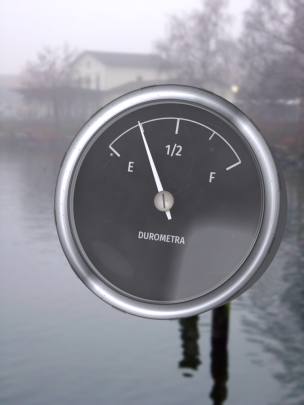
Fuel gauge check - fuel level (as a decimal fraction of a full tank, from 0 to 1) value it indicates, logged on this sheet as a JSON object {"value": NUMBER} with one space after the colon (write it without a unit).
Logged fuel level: {"value": 0.25}
